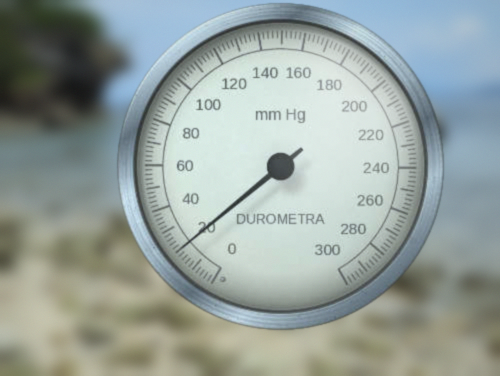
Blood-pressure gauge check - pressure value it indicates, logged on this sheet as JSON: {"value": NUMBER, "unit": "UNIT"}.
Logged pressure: {"value": 20, "unit": "mmHg"}
